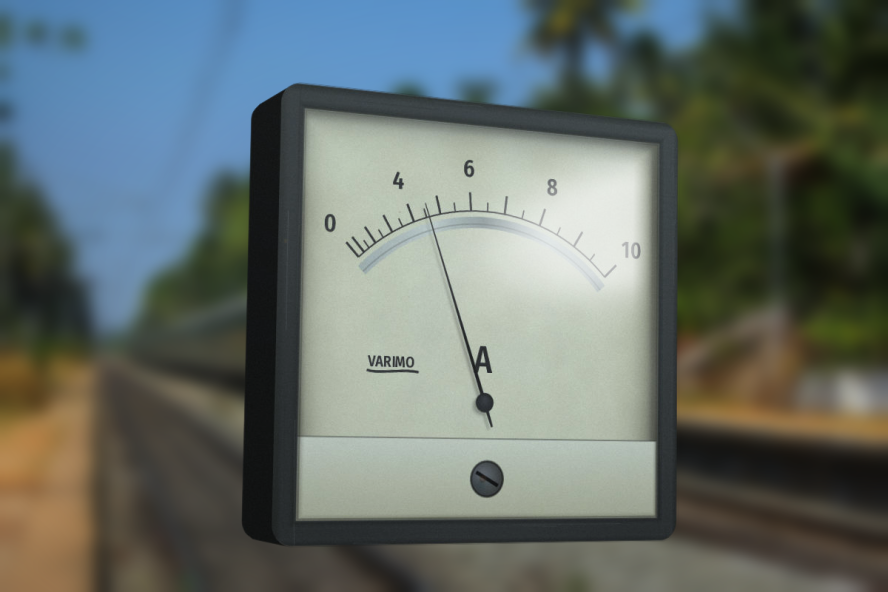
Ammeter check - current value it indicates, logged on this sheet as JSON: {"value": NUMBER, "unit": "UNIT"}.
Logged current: {"value": 4.5, "unit": "A"}
